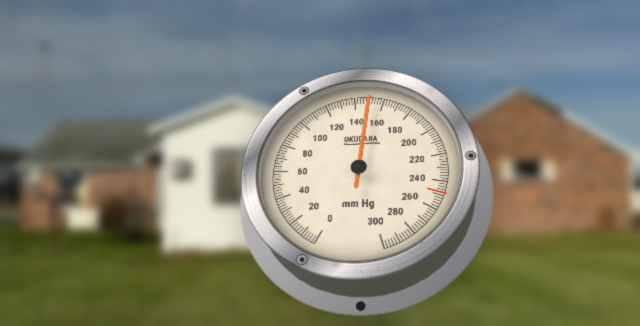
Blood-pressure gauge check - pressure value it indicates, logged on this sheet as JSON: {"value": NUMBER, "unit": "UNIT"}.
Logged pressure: {"value": 150, "unit": "mmHg"}
